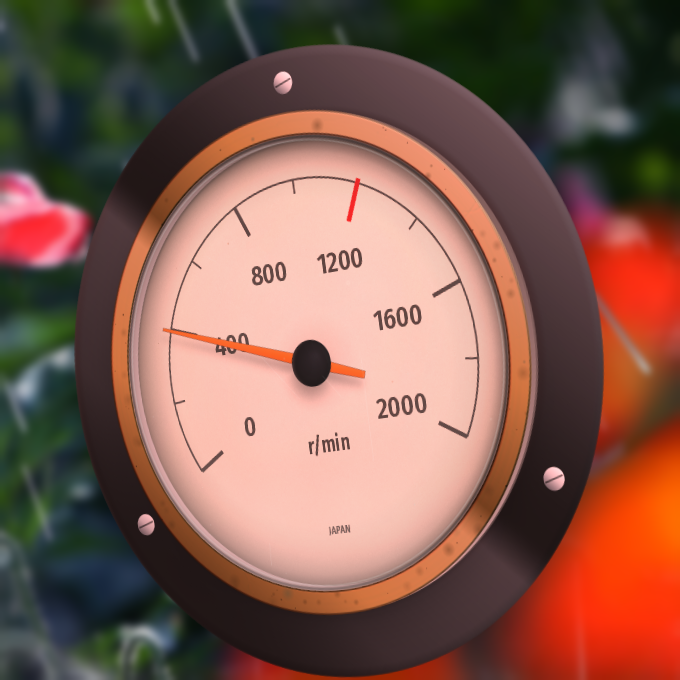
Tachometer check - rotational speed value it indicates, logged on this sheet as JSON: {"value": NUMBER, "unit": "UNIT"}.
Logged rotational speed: {"value": 400, "unit": "rpm"}
